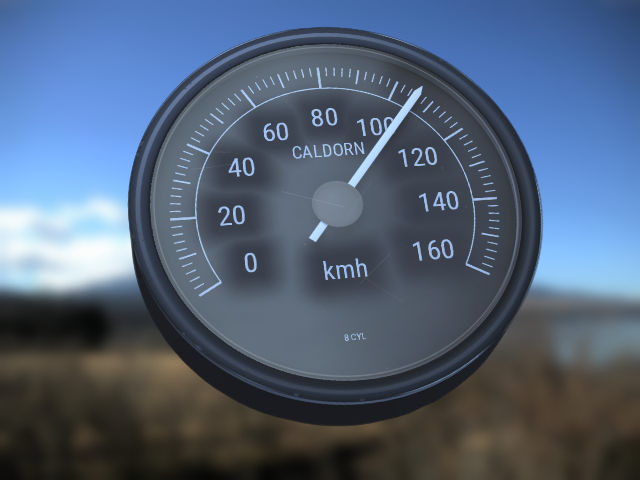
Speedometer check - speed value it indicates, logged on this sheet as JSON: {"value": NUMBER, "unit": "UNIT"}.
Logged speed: {"value": 106, "unit": "km/h"}
